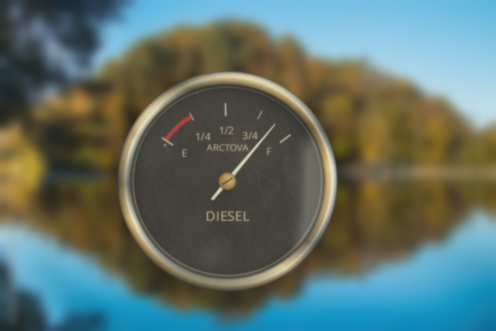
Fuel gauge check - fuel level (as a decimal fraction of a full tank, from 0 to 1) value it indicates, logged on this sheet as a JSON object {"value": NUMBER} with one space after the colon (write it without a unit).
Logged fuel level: {"value": 0.875}
